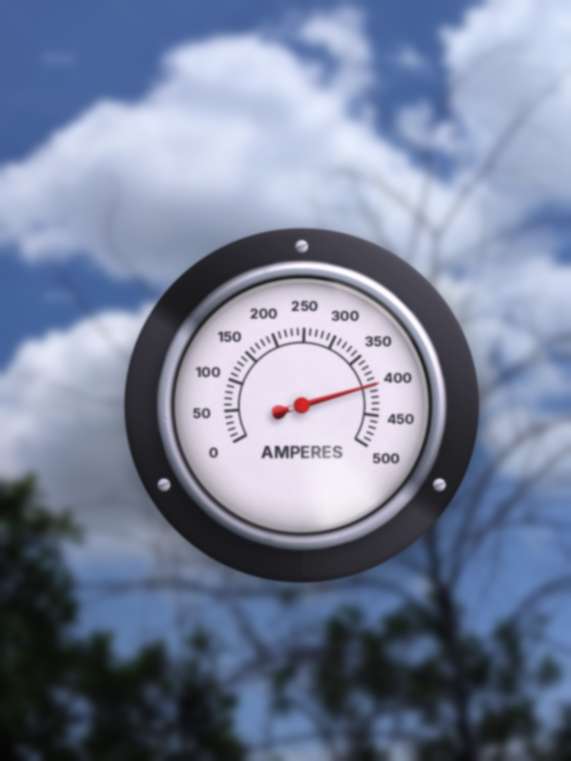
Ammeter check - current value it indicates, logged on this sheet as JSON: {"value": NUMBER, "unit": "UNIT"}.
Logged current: {"value": 400, "unit": "A"}
